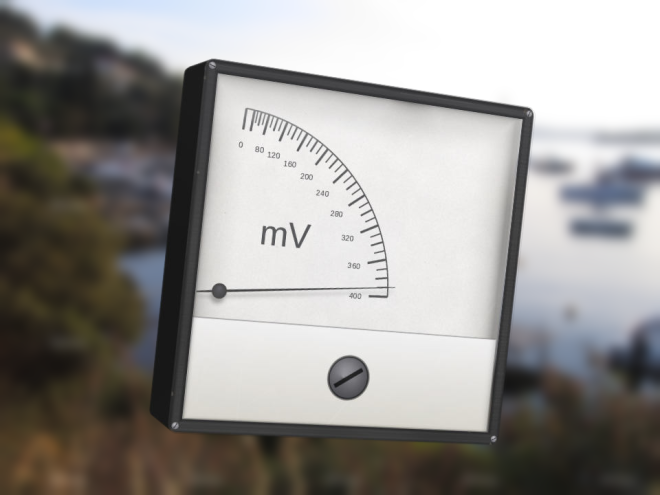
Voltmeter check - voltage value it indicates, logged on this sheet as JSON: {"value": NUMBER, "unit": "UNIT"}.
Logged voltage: {"value": 390, "unit": "mV"}
